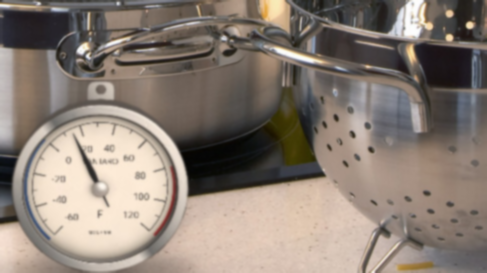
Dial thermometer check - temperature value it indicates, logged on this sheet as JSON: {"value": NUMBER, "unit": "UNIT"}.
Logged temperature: {"value": 15, "unit": "°F"}
